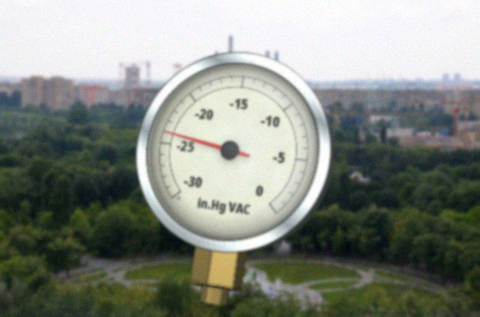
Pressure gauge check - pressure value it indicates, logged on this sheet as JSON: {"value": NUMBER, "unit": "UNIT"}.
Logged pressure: {"value": -24, "unit": "inHg"}
